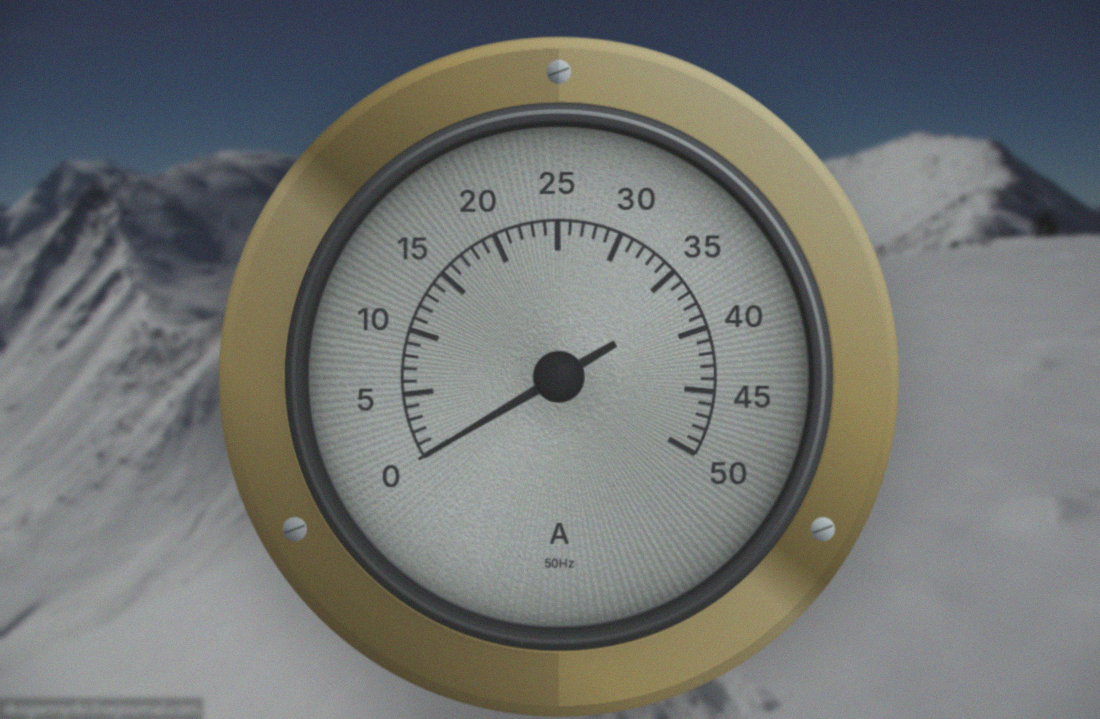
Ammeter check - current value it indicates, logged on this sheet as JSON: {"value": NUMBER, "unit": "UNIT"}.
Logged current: {"value": 0, "unit": "A"}
